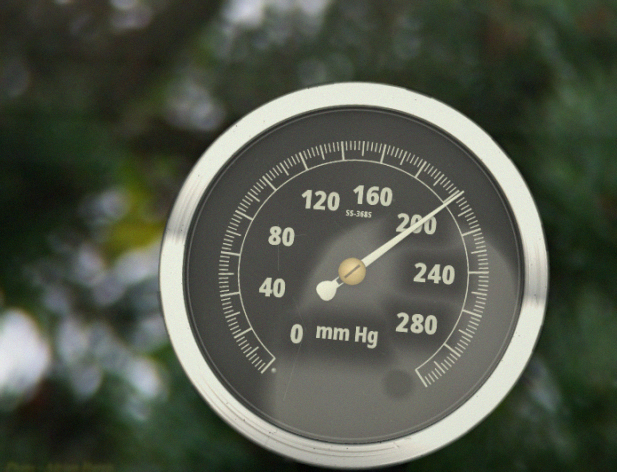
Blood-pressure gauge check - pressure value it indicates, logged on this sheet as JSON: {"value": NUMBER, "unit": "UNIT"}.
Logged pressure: {"value": 202, "unit": "mmHg"}
